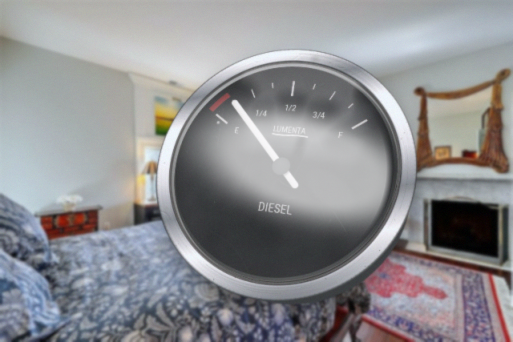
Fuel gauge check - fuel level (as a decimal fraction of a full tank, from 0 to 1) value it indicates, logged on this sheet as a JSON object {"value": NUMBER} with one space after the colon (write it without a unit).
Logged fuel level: {"value": 0.125}
